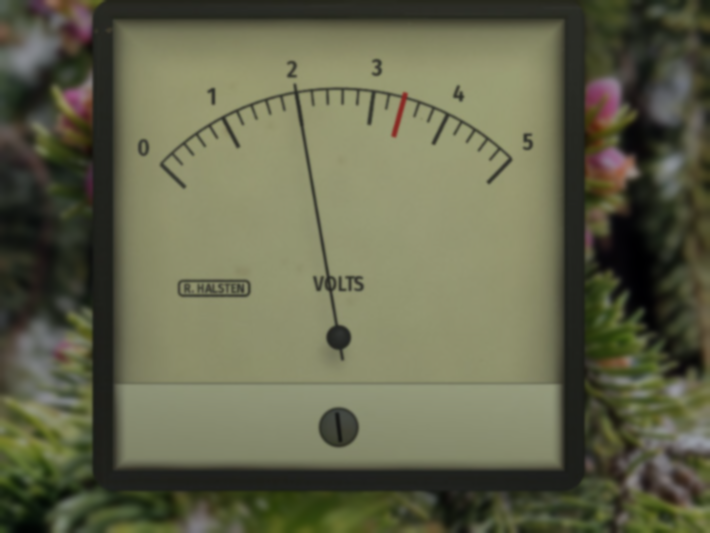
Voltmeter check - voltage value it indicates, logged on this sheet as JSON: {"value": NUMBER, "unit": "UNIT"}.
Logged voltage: {"value": 2, "unit": "V"}
